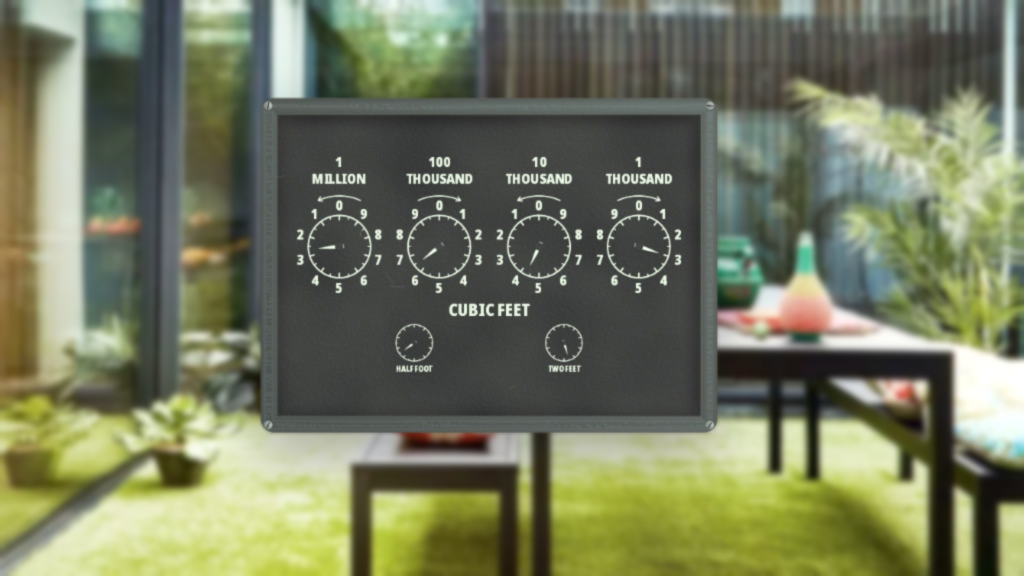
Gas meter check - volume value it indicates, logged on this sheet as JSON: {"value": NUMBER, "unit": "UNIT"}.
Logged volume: {"value": 264300, "unit": "ft³"}
